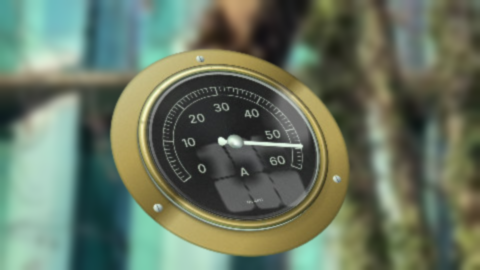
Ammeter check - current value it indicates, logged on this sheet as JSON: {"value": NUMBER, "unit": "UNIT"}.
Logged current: {"value": 55, "unit": "A"}
